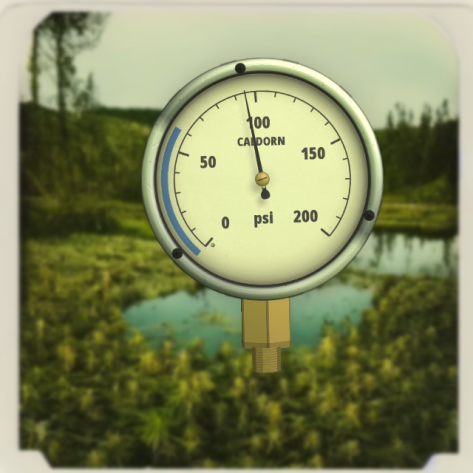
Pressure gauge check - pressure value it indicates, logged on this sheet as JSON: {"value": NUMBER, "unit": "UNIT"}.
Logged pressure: {"value": 95, "unit": "psi"}
